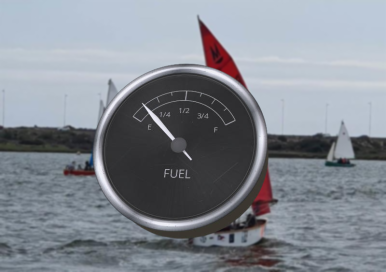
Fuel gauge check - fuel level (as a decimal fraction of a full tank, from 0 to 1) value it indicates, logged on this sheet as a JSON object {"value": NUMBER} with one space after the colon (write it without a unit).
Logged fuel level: {"value": 0.125}
